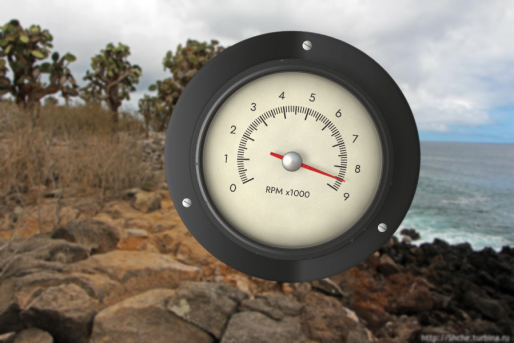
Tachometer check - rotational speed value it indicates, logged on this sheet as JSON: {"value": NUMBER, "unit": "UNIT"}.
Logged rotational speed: {"value": 8500, "unit": "rpm"}
